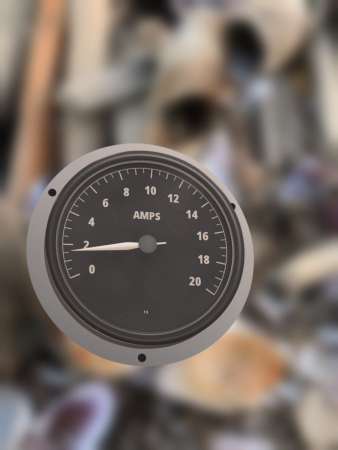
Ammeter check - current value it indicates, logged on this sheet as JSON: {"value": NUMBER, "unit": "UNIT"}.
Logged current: {"value": 1.5, "unit": "A"}
